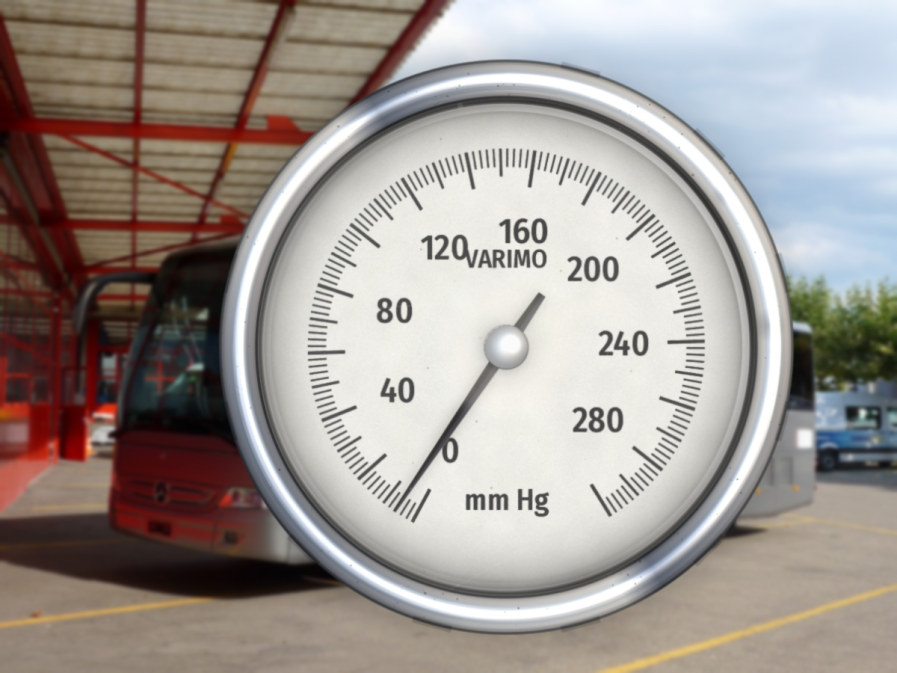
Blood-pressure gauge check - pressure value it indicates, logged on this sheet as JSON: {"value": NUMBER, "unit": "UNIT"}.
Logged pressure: {"value": 6, "unit": "mmHg"}
